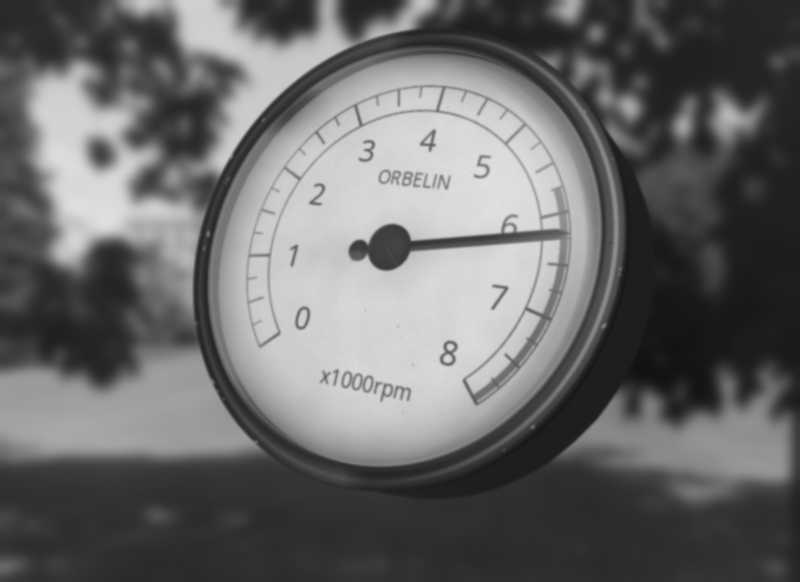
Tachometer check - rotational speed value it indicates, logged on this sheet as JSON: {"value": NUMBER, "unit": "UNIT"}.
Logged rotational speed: {"value": 6250, "unit": "rpm"}
